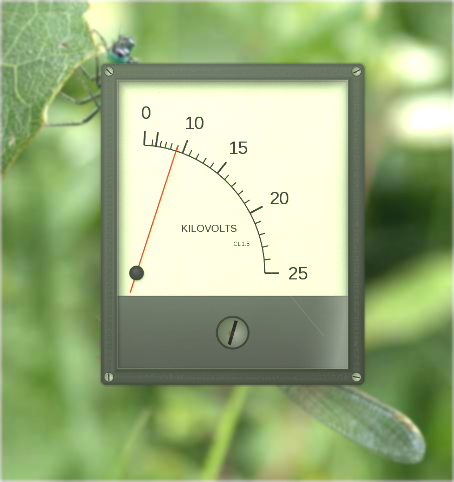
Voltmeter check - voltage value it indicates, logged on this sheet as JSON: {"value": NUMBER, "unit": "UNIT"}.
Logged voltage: {"value": 9, "unit": "kV"}
